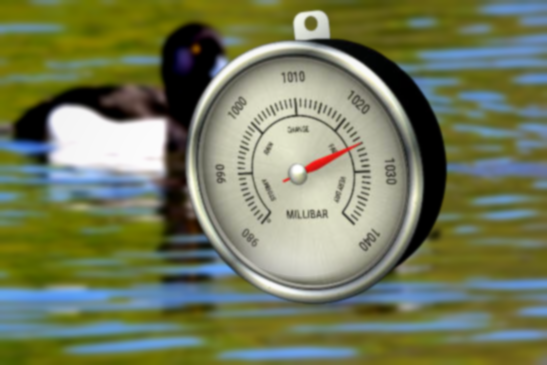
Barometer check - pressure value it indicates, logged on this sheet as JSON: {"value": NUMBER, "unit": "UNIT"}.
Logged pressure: {"value": 1025, "unit": "mbar"}
